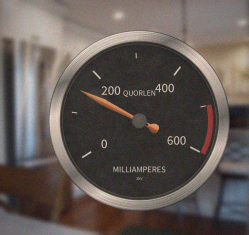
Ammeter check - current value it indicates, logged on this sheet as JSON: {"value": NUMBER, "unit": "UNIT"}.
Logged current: {"value": 150, "unit": "mA"}
